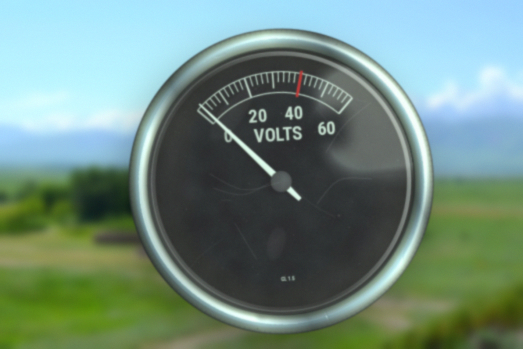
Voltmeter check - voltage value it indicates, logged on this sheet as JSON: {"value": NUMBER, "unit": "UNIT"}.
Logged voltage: {"value": 2, "unit": "V"}
